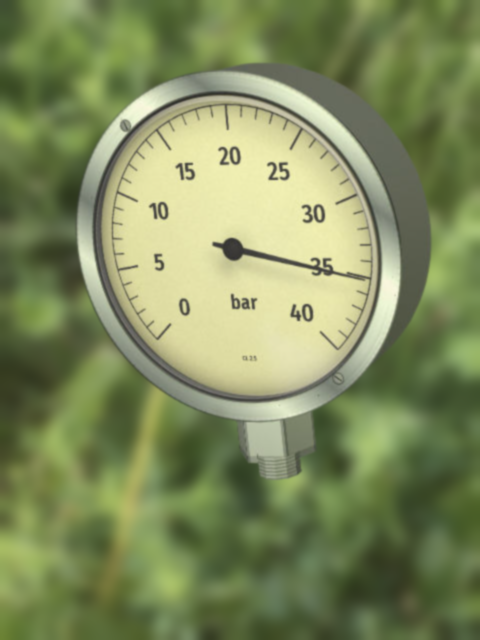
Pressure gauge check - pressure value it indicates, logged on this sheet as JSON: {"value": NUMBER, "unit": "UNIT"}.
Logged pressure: {"value": 35, "unit": "bar"}
